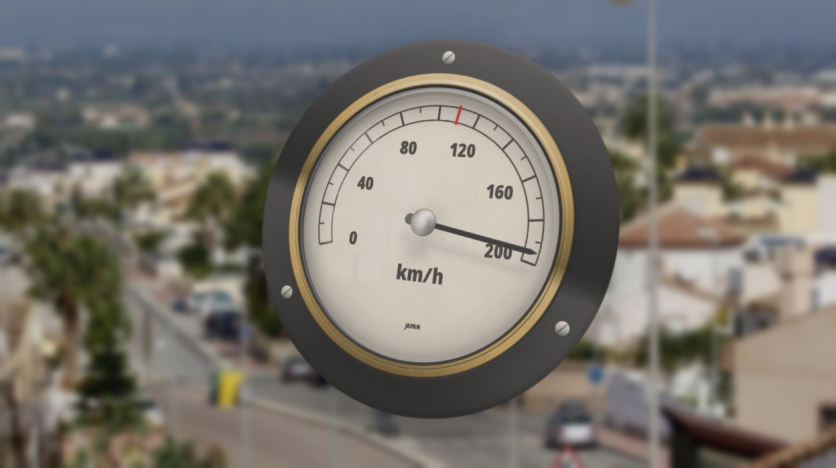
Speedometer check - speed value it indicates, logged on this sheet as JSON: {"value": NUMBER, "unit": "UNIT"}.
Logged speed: {"value": 195, "unit": "km/h"}
